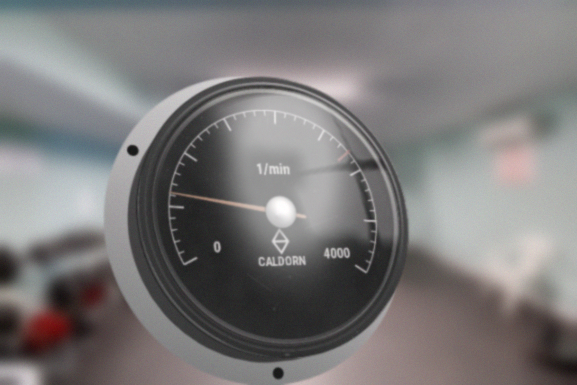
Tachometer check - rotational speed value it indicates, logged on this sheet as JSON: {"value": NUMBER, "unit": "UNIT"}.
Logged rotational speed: {"value": 600, "unit": "rpm"}
